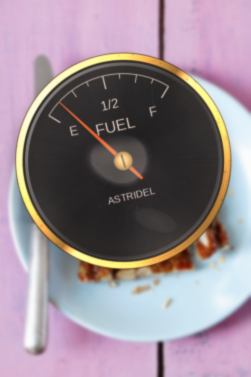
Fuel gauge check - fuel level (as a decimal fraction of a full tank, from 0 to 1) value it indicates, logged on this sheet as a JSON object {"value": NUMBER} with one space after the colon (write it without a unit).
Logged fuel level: {"value": 0.125}
